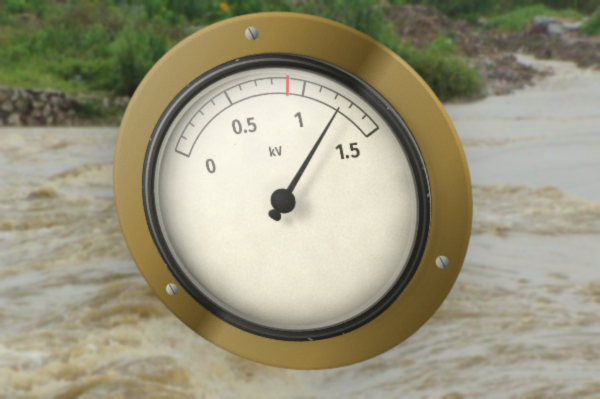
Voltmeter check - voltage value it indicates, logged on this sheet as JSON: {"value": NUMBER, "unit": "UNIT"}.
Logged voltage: {"value": 1.25, "unit": "kV"}
